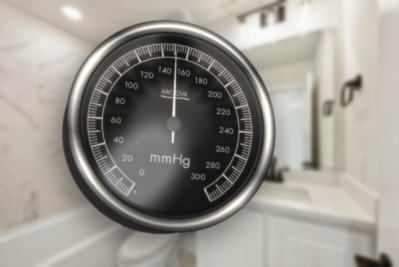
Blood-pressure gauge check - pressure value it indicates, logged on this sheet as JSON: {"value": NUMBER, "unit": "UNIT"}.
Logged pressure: {"value": 150, "unit": "mmHg"}
